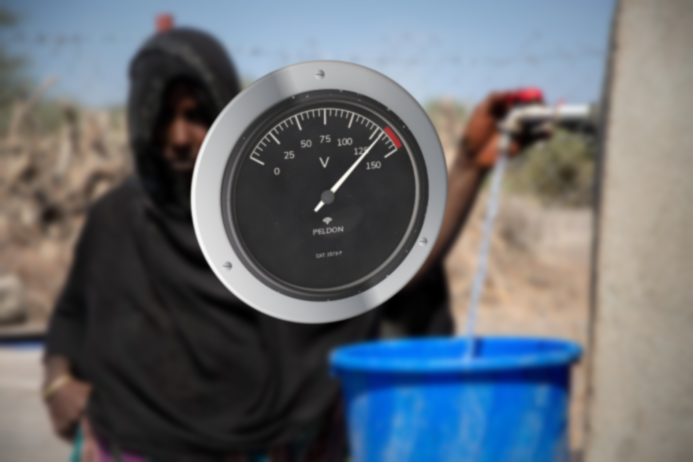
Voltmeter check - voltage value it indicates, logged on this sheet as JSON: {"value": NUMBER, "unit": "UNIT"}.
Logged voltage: {"value": 130, "unit": "V"}
